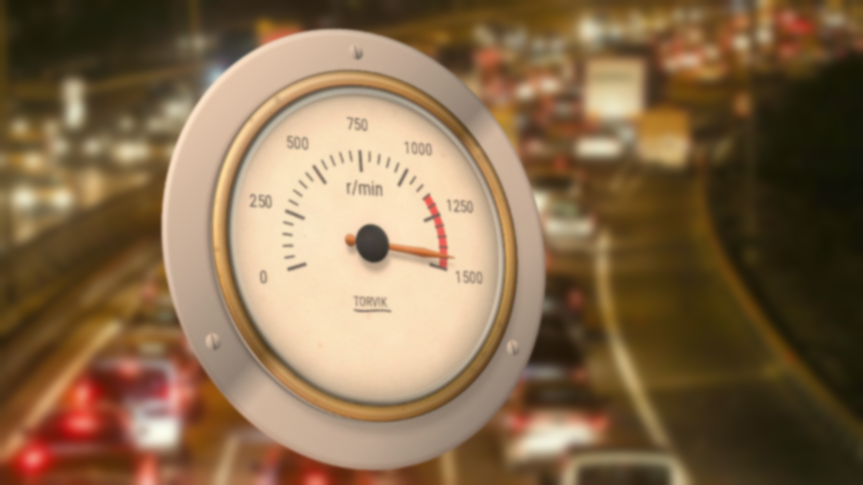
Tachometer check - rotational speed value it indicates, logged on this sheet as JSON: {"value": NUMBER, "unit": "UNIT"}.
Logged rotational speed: {"value": 1450, "unit": "rpm"}
